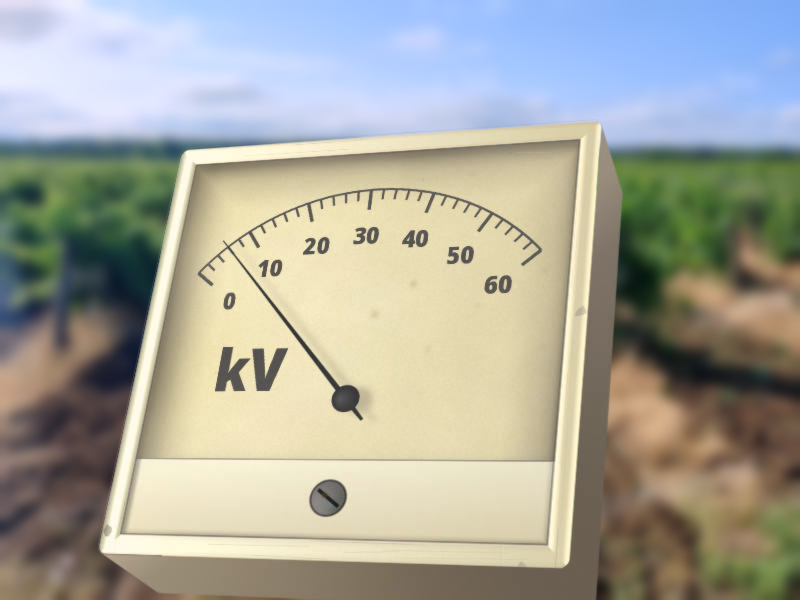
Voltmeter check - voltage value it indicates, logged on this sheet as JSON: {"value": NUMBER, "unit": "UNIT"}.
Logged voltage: {"value": 6, "unit": "kV"}
